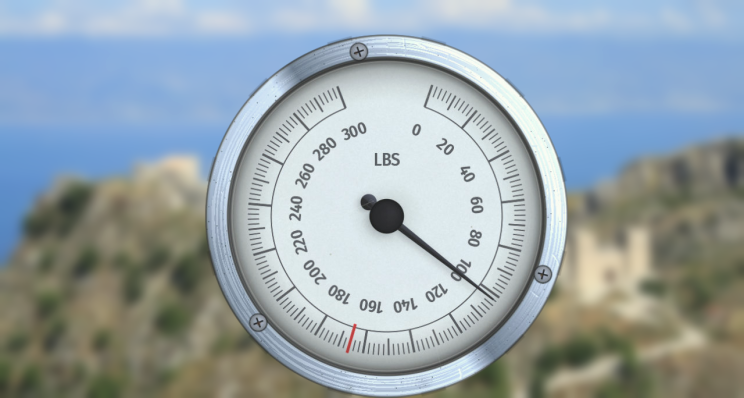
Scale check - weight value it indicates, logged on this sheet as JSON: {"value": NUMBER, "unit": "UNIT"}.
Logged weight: {"value": 102, "unit": "lb"}
